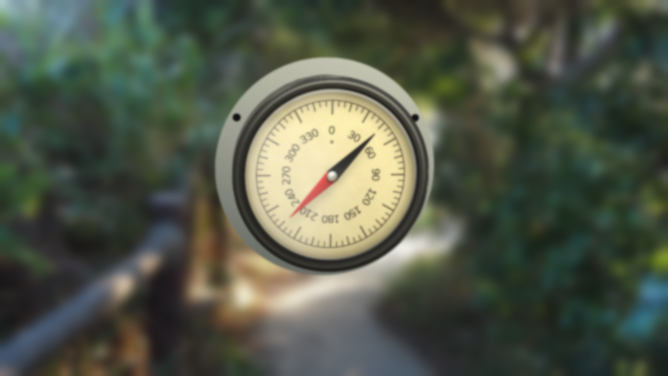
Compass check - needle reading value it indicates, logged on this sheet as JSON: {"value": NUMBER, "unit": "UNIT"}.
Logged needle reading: {"value": 225, "unit": "°"}
